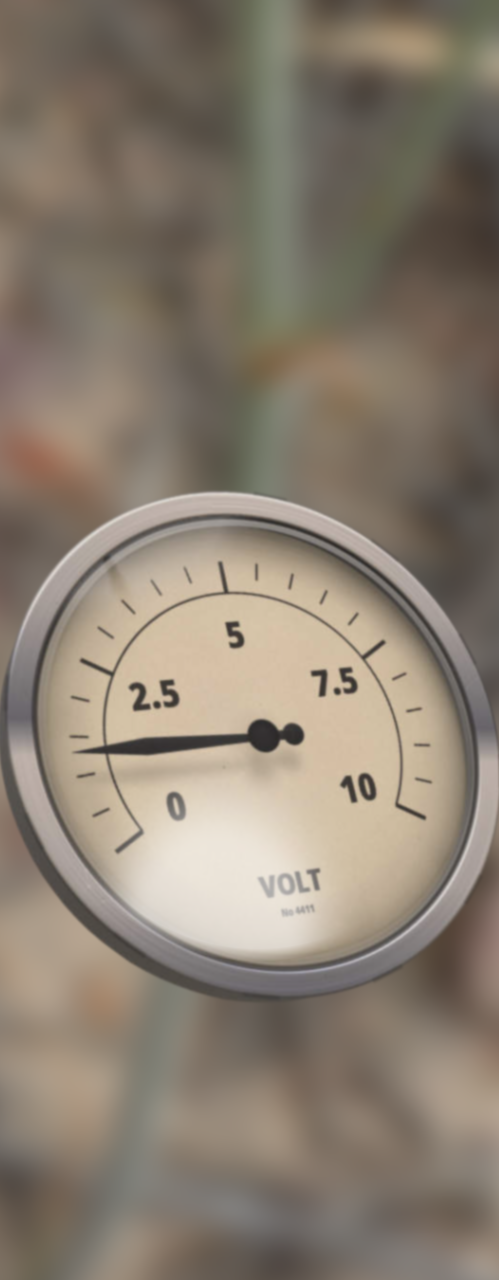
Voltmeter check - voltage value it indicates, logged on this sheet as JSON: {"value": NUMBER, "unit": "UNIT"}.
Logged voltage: {"value": 1.25, "unit": "V"}
